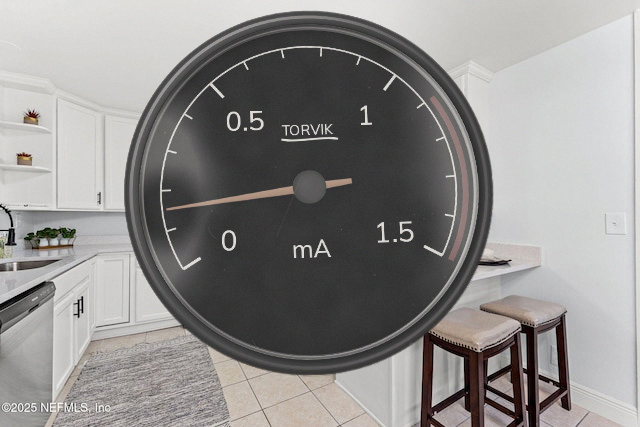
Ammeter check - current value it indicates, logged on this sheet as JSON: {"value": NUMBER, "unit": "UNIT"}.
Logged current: {"value": 0.15, "unit": "mA"}
